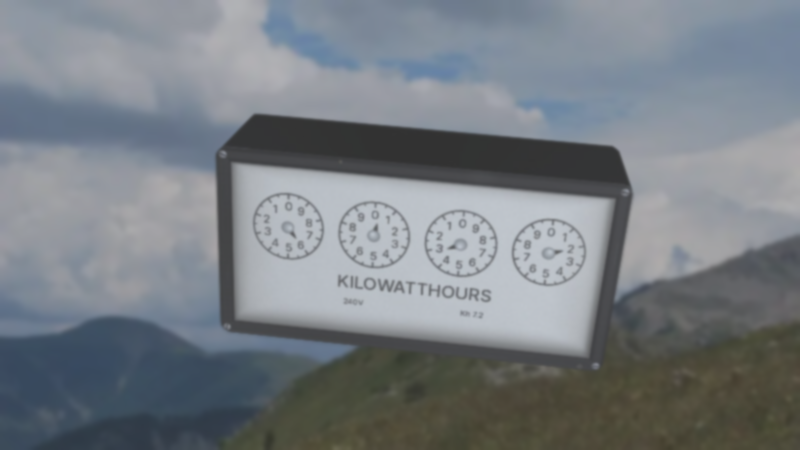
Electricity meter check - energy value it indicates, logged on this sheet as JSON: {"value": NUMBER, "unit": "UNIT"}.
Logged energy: {"value": 6032, "unit": "kWh"}
